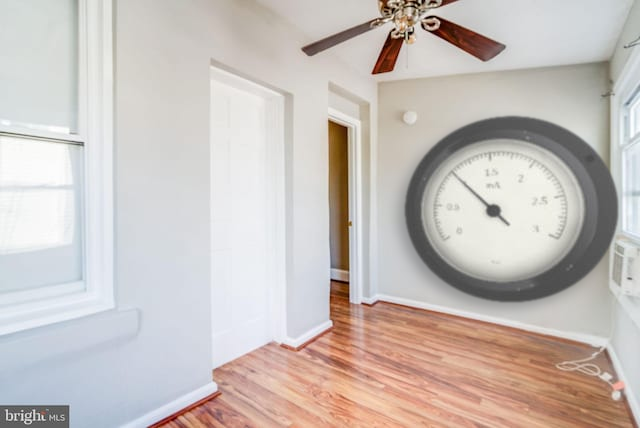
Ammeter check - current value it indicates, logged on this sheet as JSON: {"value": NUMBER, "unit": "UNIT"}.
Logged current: {"value": 1, "unit": "mA"}
